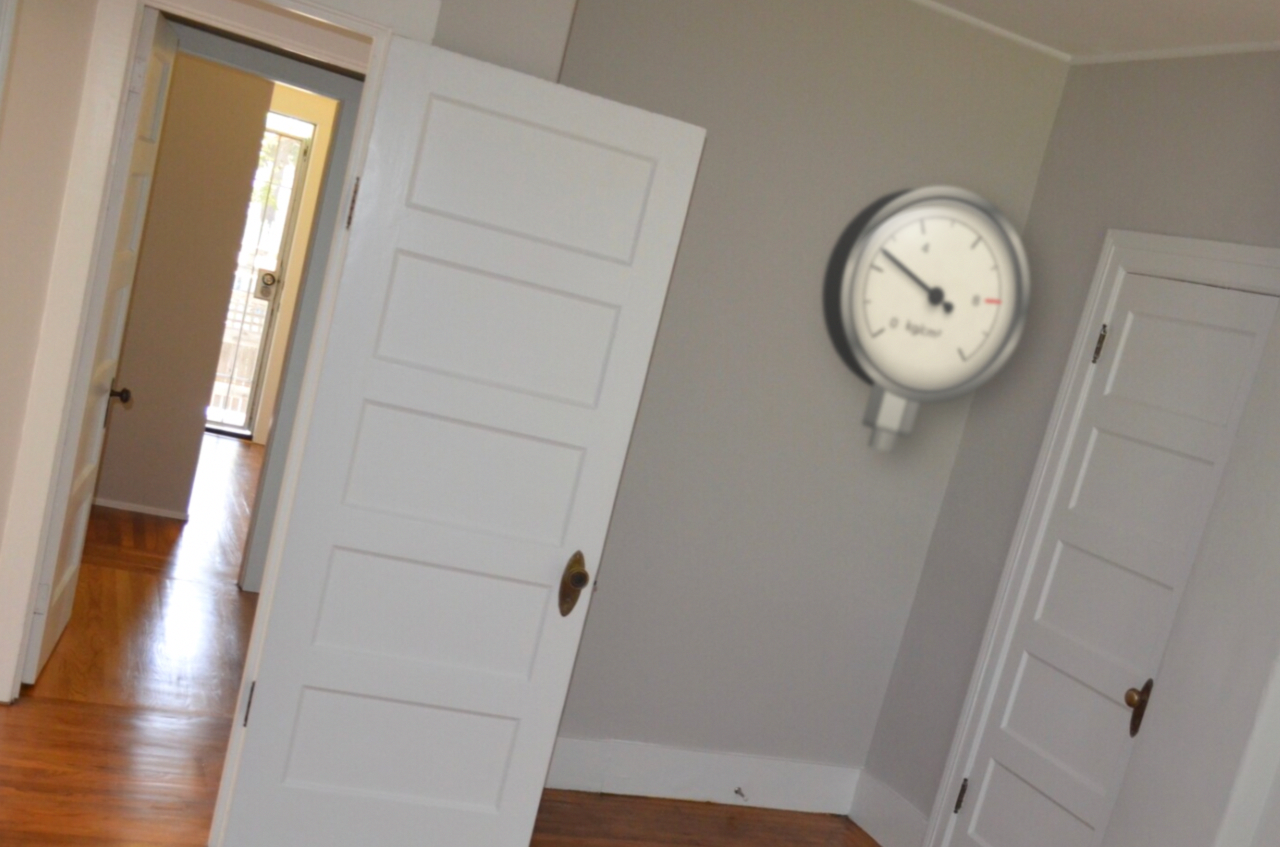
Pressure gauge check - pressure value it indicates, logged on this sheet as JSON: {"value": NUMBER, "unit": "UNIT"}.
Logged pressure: {"value": 2.5, "unit": "kg/cm²"}
